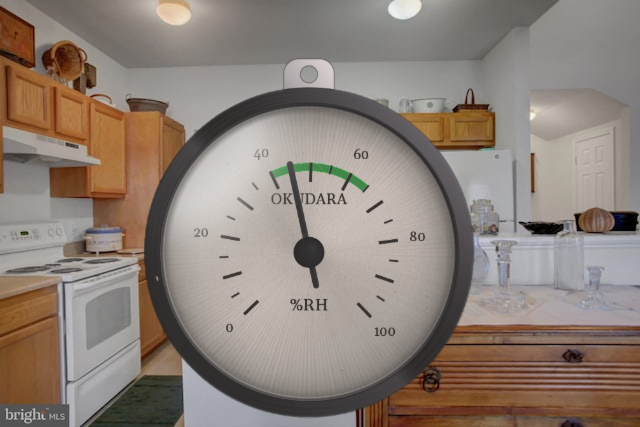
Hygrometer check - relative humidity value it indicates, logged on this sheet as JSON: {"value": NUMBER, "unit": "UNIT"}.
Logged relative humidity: {"value": 45, "unit": "%"}
